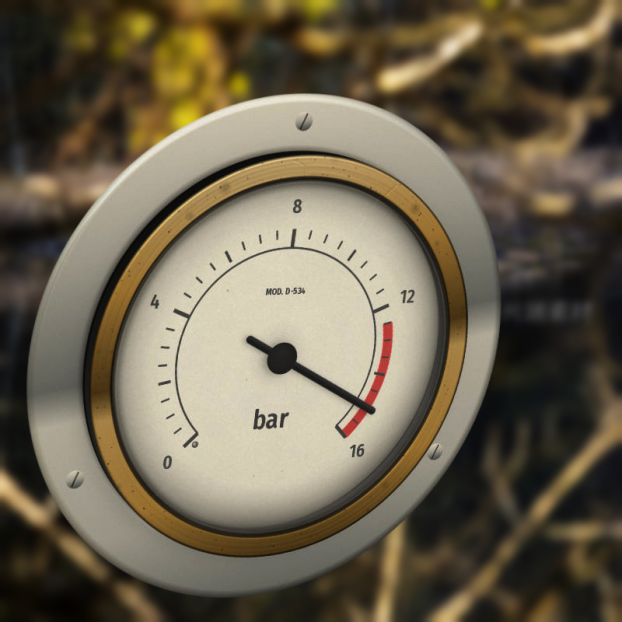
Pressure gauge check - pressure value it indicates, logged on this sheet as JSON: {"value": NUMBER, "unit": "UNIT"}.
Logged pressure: {"value": 15, "unit": "bar"}
